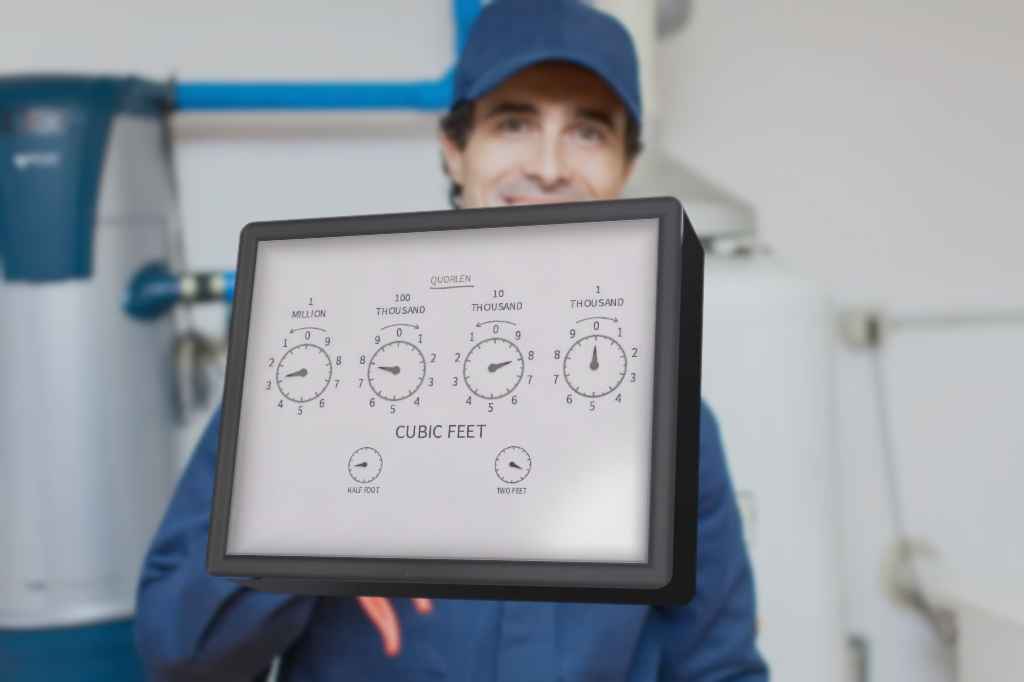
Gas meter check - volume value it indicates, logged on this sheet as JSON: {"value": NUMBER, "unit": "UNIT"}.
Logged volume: {"value": 278000, "unit": "ft³"}
